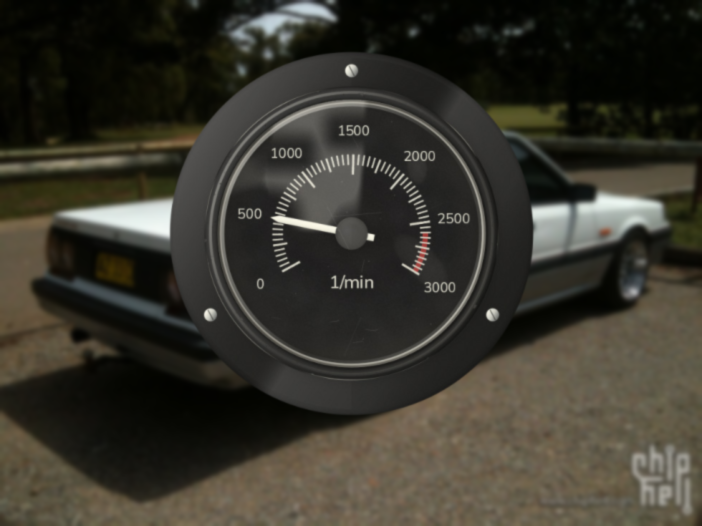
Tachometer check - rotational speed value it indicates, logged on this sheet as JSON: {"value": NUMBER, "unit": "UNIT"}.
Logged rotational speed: {"value": 500, "unit": "rpm"}
